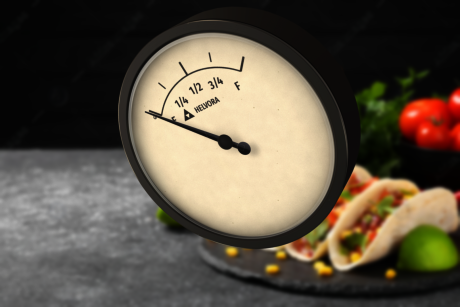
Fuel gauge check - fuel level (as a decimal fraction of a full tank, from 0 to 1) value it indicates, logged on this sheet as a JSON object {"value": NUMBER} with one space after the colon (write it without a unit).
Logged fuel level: {"value": 0}
